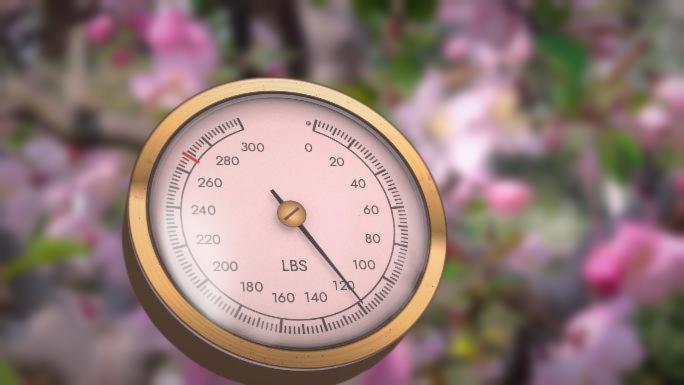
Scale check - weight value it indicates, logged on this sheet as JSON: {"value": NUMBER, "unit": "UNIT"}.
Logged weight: {"value": 120, "unit": "lb"}
